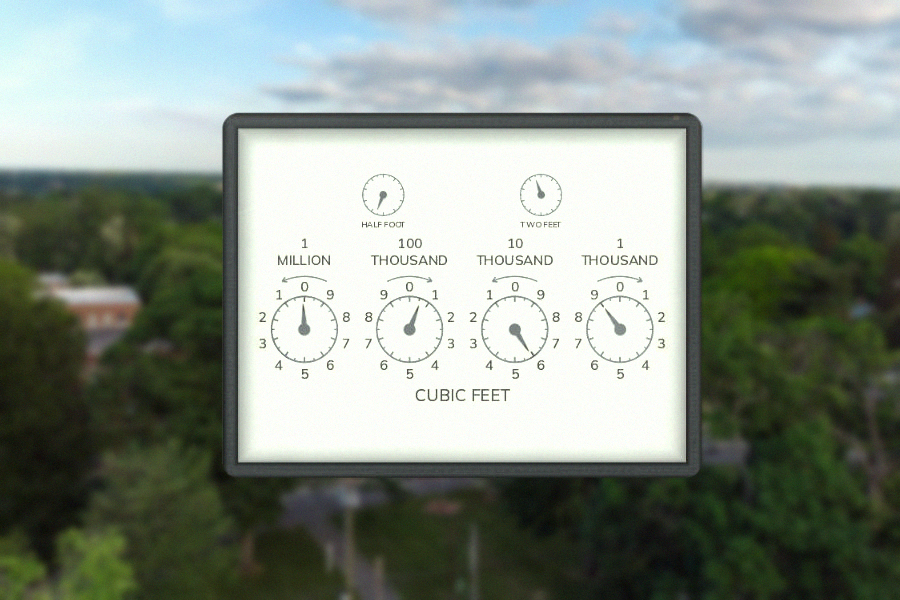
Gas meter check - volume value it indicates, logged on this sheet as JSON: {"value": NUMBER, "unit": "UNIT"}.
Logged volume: {"value": 5900, "unit": "ft³"}
